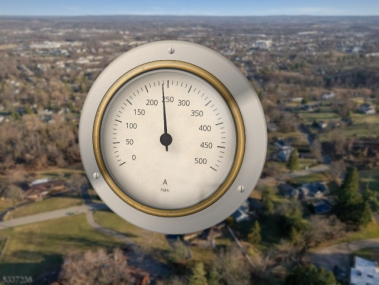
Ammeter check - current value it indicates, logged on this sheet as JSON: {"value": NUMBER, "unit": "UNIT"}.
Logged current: {"value": 240, "unit": "A"}
